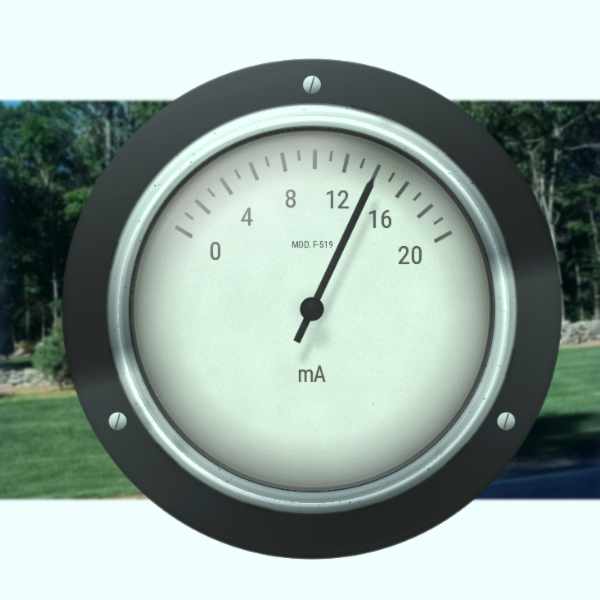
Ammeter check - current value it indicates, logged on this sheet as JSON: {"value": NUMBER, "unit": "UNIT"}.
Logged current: {"value": 14, "unit": "mA"}
